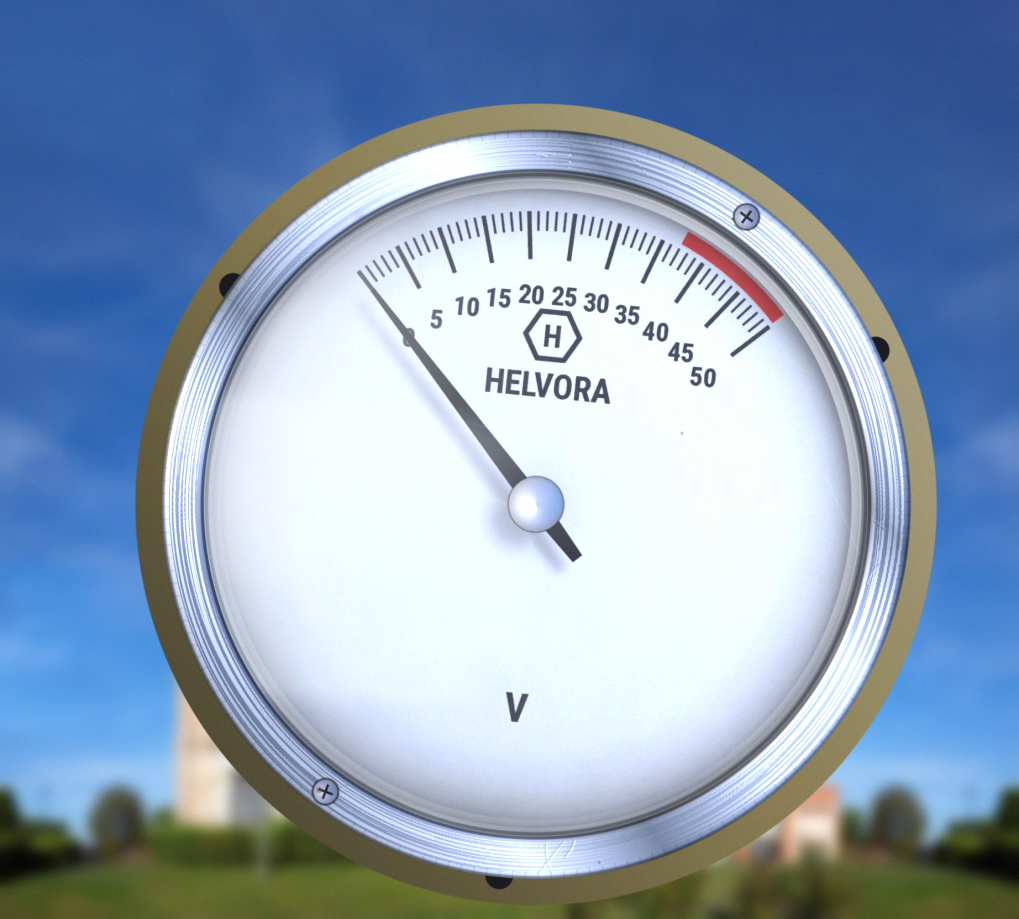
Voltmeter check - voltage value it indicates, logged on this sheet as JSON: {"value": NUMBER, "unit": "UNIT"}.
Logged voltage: {"value": 0, "unit": "V"}
